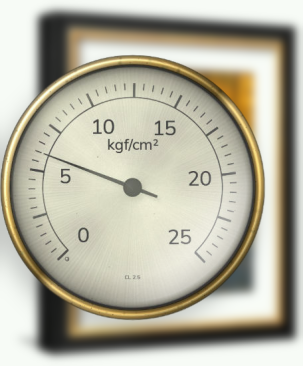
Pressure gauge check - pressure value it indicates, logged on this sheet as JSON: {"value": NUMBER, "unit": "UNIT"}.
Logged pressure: {"value": 6, "unit": "kg/cm²"}
